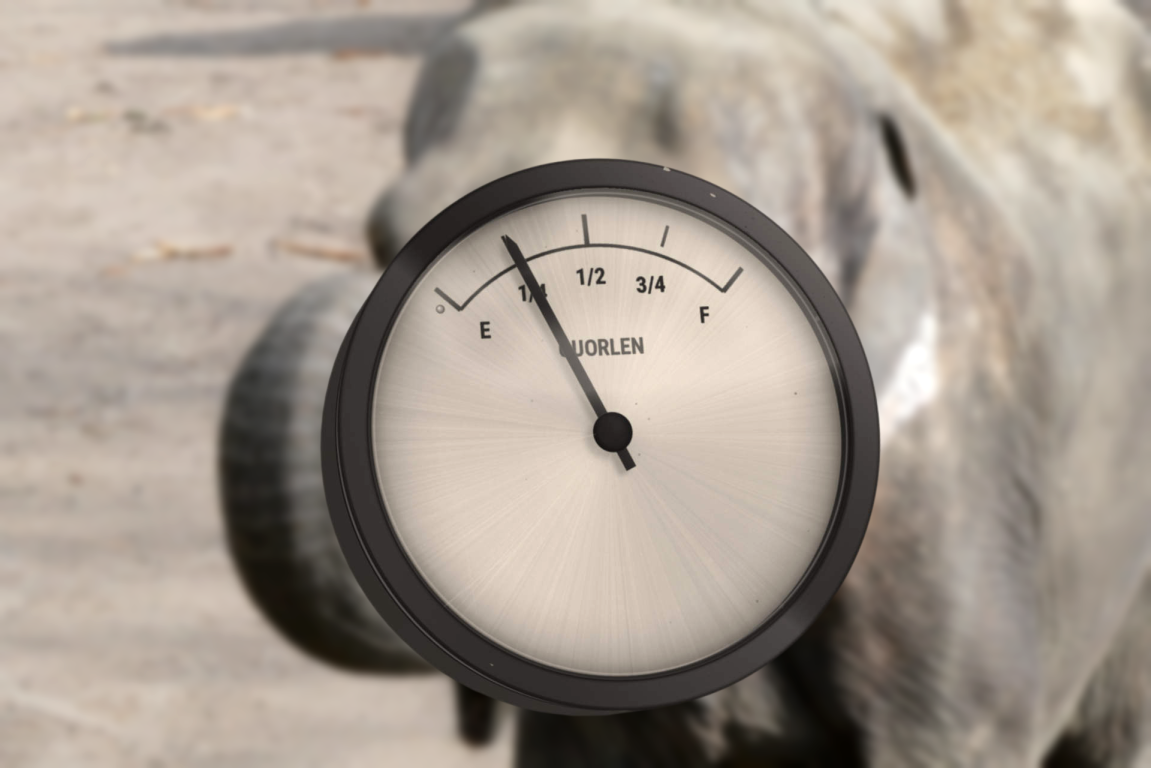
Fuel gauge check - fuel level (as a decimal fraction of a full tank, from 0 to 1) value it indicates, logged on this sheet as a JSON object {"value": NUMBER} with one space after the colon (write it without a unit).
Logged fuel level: {"value": 0.25}
